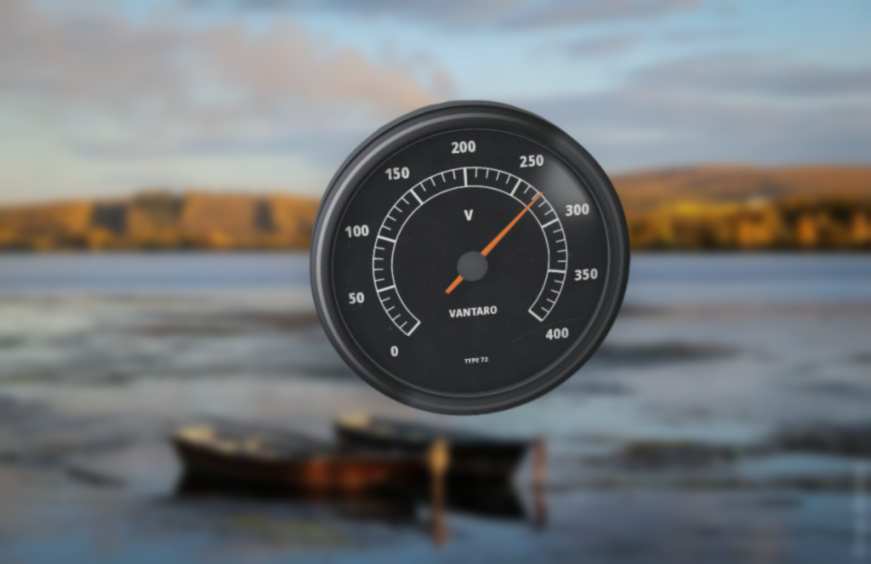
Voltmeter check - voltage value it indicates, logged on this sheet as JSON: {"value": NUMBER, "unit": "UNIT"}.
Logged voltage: {"value": 270, "unit": "V"}
